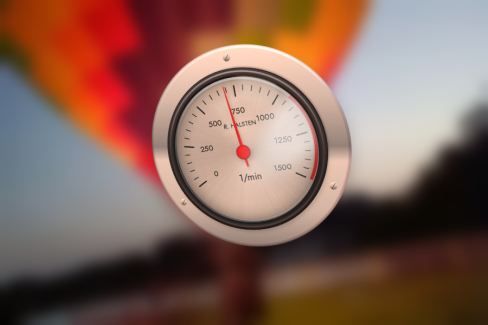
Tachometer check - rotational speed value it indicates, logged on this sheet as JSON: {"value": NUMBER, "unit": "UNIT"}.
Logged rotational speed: {"value": 700, "unit": "rpm"}
